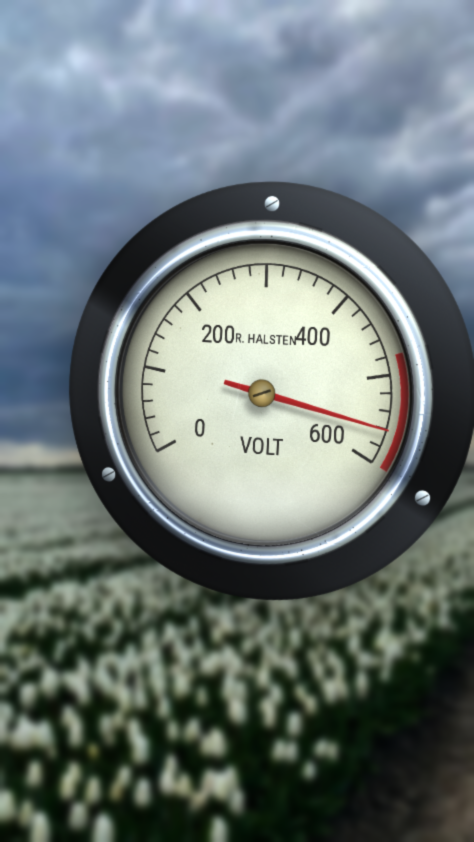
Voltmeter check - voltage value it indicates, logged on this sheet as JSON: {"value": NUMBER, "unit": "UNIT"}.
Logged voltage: {"value": 560, "unit": "V"}
